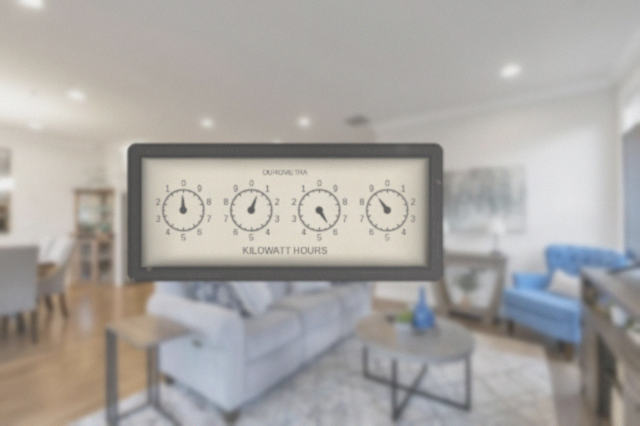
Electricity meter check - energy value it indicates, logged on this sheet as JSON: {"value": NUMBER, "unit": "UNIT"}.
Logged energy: {"value": 59, "unit": "kWh"}
